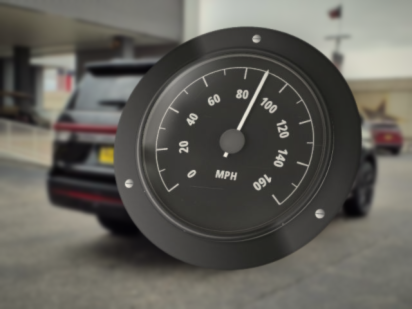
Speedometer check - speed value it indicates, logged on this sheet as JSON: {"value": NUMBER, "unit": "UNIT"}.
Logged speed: {"value": 90, "unit": "mph"}
